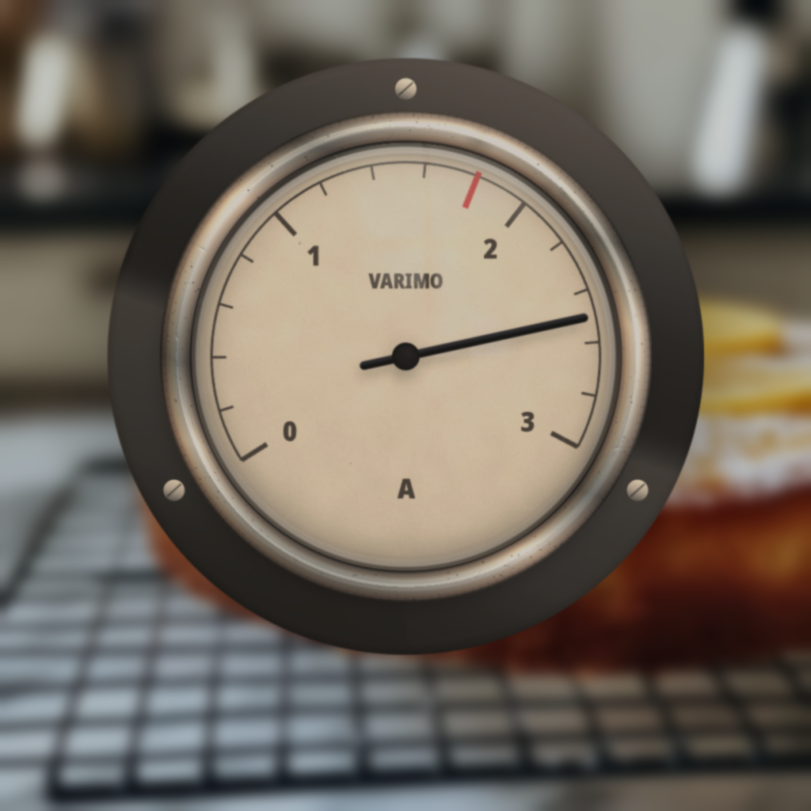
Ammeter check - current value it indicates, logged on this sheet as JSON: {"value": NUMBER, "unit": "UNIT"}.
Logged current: {"value": 2.5, "unit": "A"}
